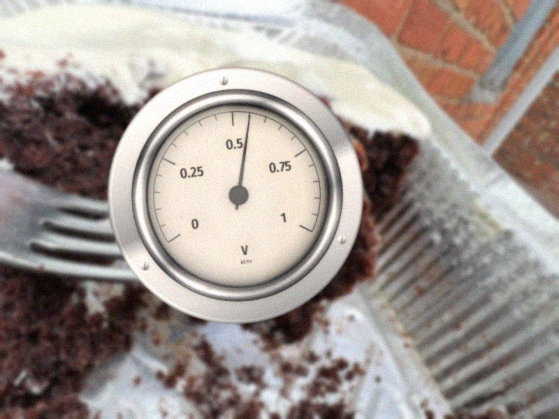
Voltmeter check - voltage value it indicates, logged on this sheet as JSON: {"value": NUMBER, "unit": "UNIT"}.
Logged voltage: {"value": 0.55, "unit": "V"}
